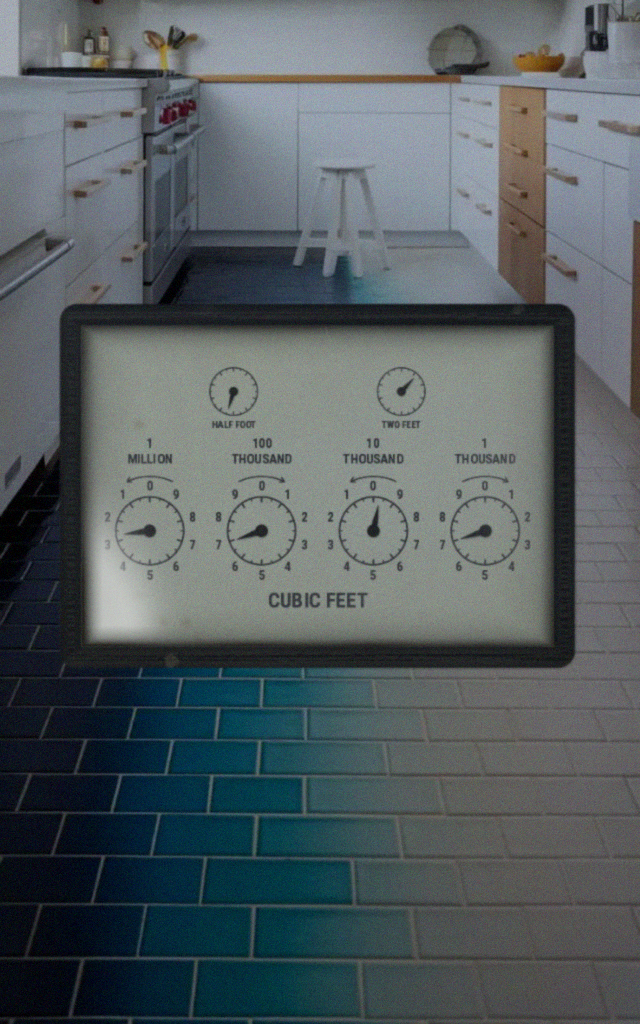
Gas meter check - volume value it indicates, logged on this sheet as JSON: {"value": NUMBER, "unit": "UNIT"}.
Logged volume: {"value": 269700, "unit": "ft³"}
